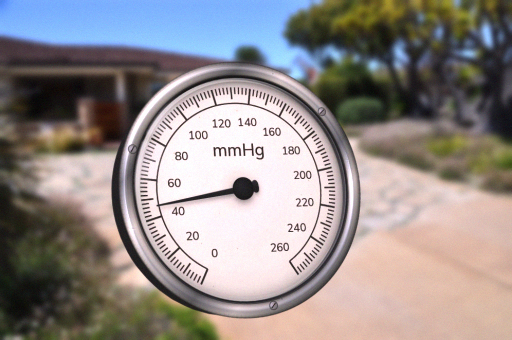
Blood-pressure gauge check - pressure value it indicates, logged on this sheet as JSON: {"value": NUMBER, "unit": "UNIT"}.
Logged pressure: {"value": 46, "unit": "mmHg"}
